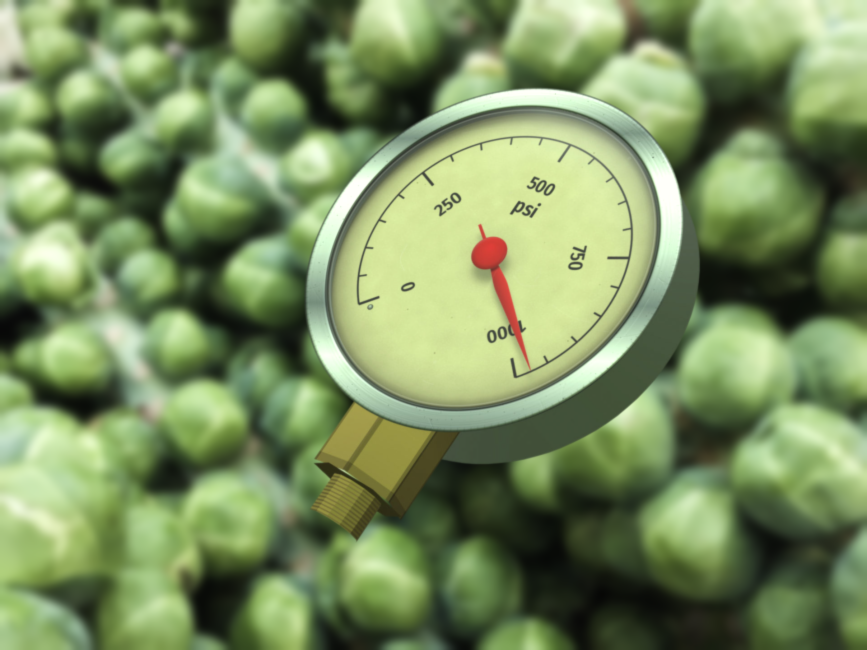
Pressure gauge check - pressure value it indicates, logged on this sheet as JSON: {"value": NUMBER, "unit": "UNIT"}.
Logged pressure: {"value": 975, "unit": "psi"}
